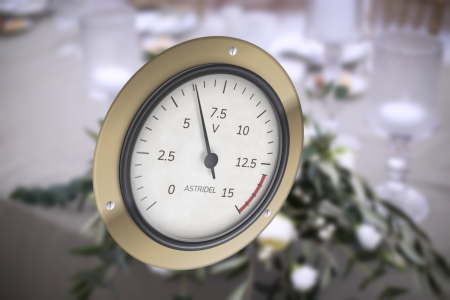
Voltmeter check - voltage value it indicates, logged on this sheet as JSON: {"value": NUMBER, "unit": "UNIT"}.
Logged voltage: {"value": 6, "unit": "V"}
